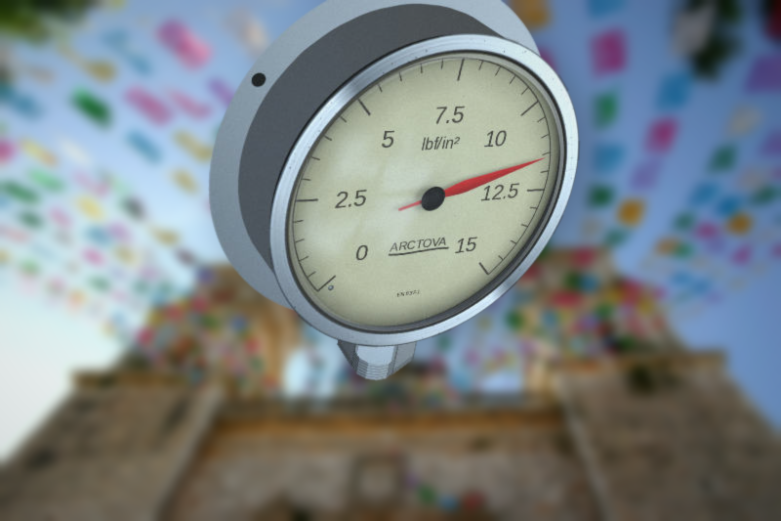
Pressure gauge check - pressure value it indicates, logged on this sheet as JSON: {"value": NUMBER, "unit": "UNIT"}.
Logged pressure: {"value": 11.5, "unit": "psi"}
